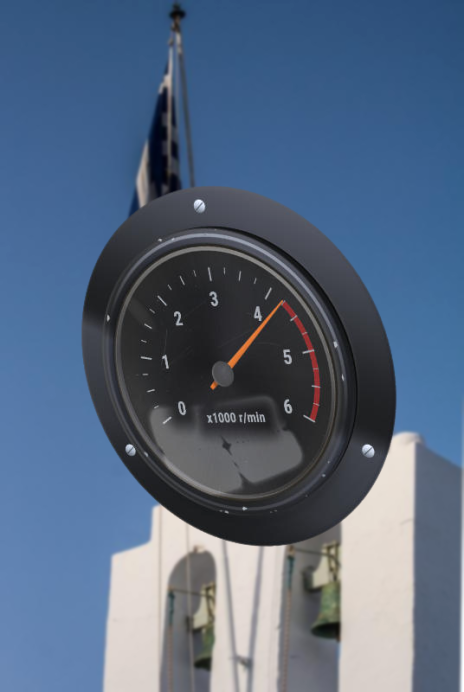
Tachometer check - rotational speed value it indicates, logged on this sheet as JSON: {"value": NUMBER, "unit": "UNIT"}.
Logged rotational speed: {"value": 4250, "unit": "rpm"}
